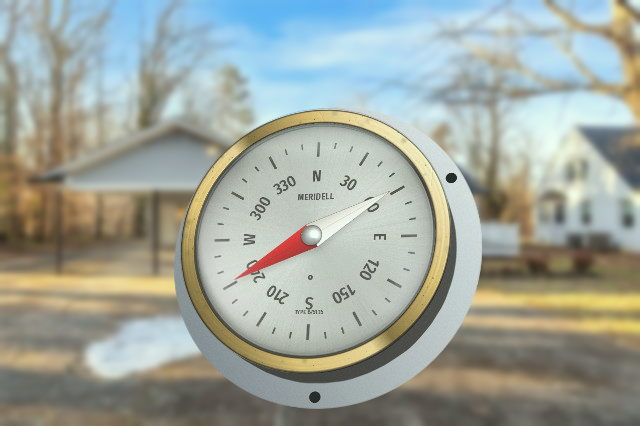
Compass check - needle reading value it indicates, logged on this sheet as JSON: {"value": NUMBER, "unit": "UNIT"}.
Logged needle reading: {"value": 240, "unit": "°"}
